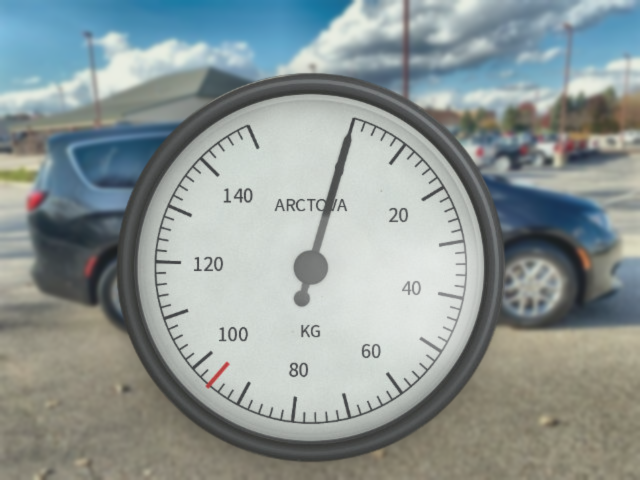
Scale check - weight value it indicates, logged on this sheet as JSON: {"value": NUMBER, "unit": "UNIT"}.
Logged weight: {"value": 0, "unit": "kg"}
